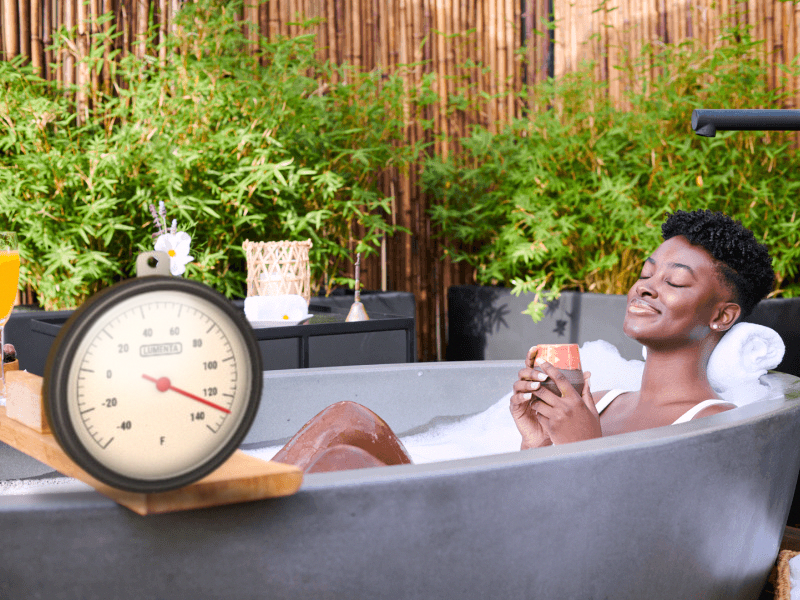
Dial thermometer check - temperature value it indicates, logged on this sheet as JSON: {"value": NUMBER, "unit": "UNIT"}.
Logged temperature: {"value": 128, "unit": "°F"}
